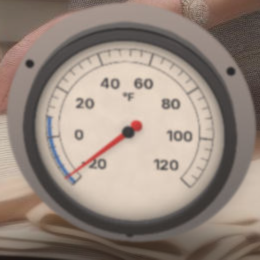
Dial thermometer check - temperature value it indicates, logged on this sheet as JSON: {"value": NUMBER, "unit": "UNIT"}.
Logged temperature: {"value": -16, "unit": "°F"}
